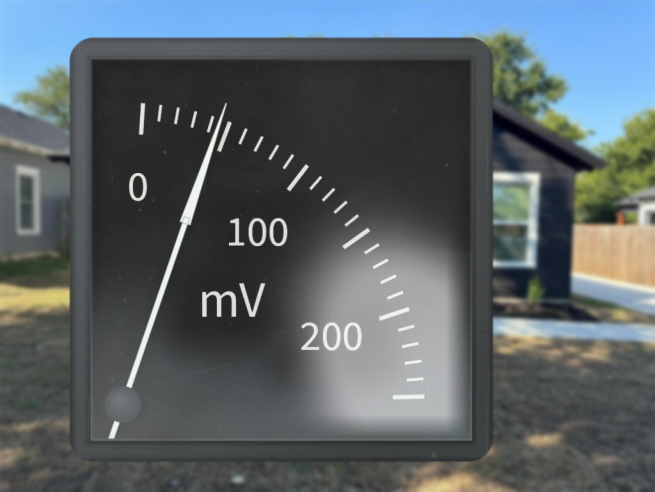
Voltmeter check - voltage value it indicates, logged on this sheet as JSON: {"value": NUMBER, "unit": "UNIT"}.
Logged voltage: {"value": 45, "unit": "mV"}
